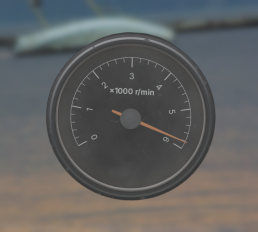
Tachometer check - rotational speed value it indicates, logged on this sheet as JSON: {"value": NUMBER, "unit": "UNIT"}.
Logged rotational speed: {"value": 5800, "unit": "rpm"}
